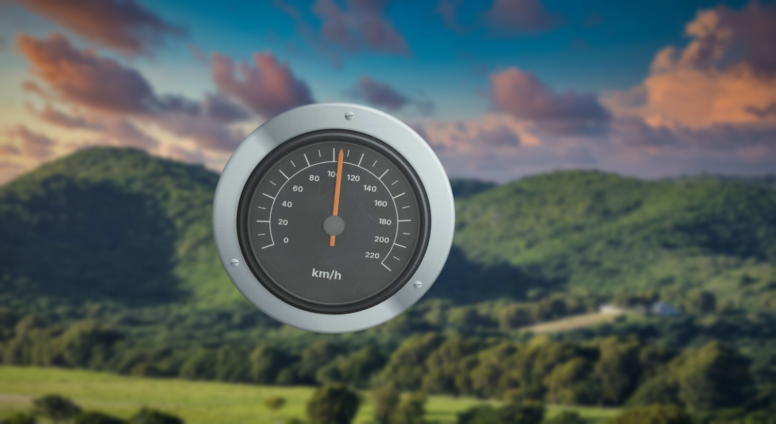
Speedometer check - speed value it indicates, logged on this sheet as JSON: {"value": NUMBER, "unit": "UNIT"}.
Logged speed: {"value": 105, "unit": "km/h"}
